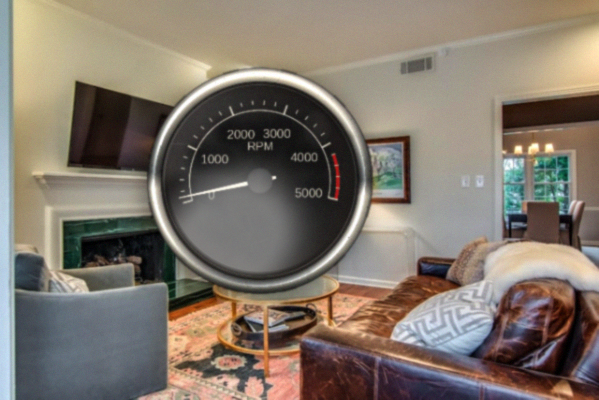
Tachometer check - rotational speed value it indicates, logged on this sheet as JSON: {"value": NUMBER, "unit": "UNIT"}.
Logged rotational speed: {"value": 100, "unit": "rpm"}
